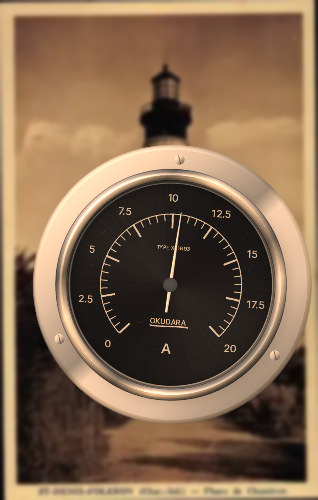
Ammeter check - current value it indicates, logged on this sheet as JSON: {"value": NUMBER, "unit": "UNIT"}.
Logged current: {"value": 10.5, "unit": "A"}
